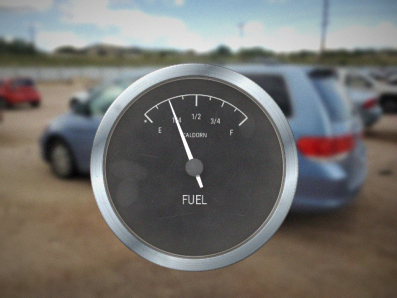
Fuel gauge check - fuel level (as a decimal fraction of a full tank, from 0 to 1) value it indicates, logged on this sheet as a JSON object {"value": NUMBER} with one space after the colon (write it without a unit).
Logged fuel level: {"value": 0.25}
